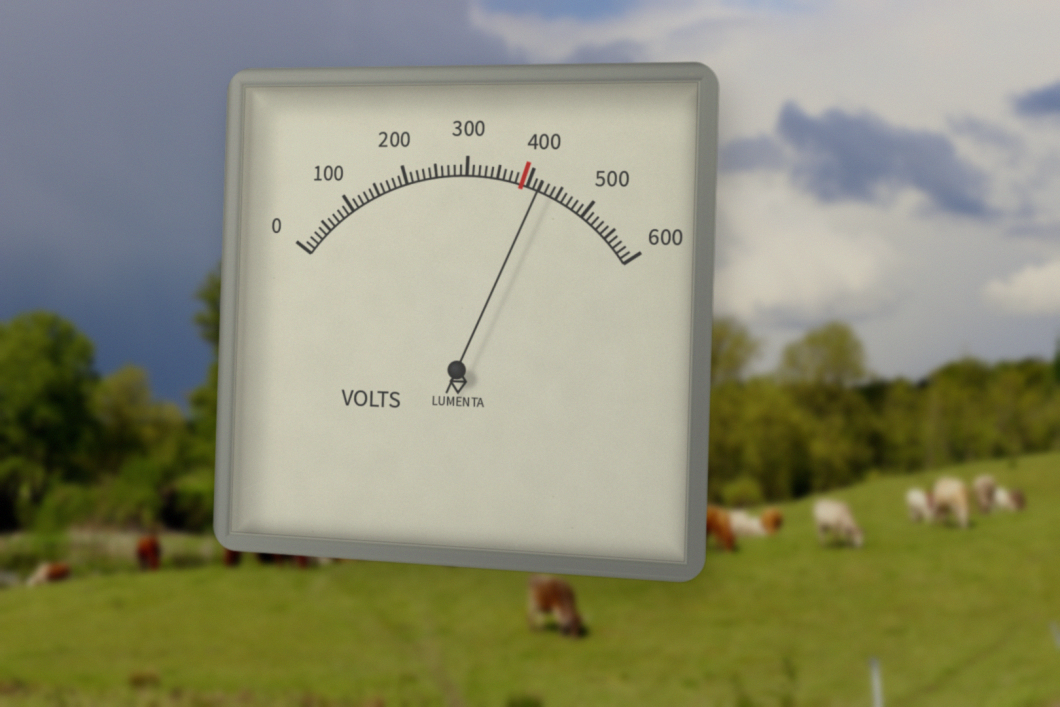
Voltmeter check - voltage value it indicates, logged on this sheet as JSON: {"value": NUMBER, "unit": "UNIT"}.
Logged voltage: {"value": 420, "unit": "V"}
